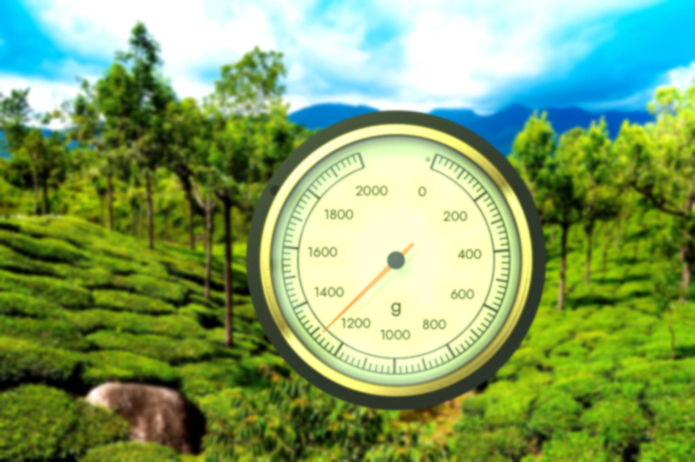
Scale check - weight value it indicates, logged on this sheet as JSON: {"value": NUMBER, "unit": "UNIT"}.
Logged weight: {"value": 1280, "unit": "g"}
